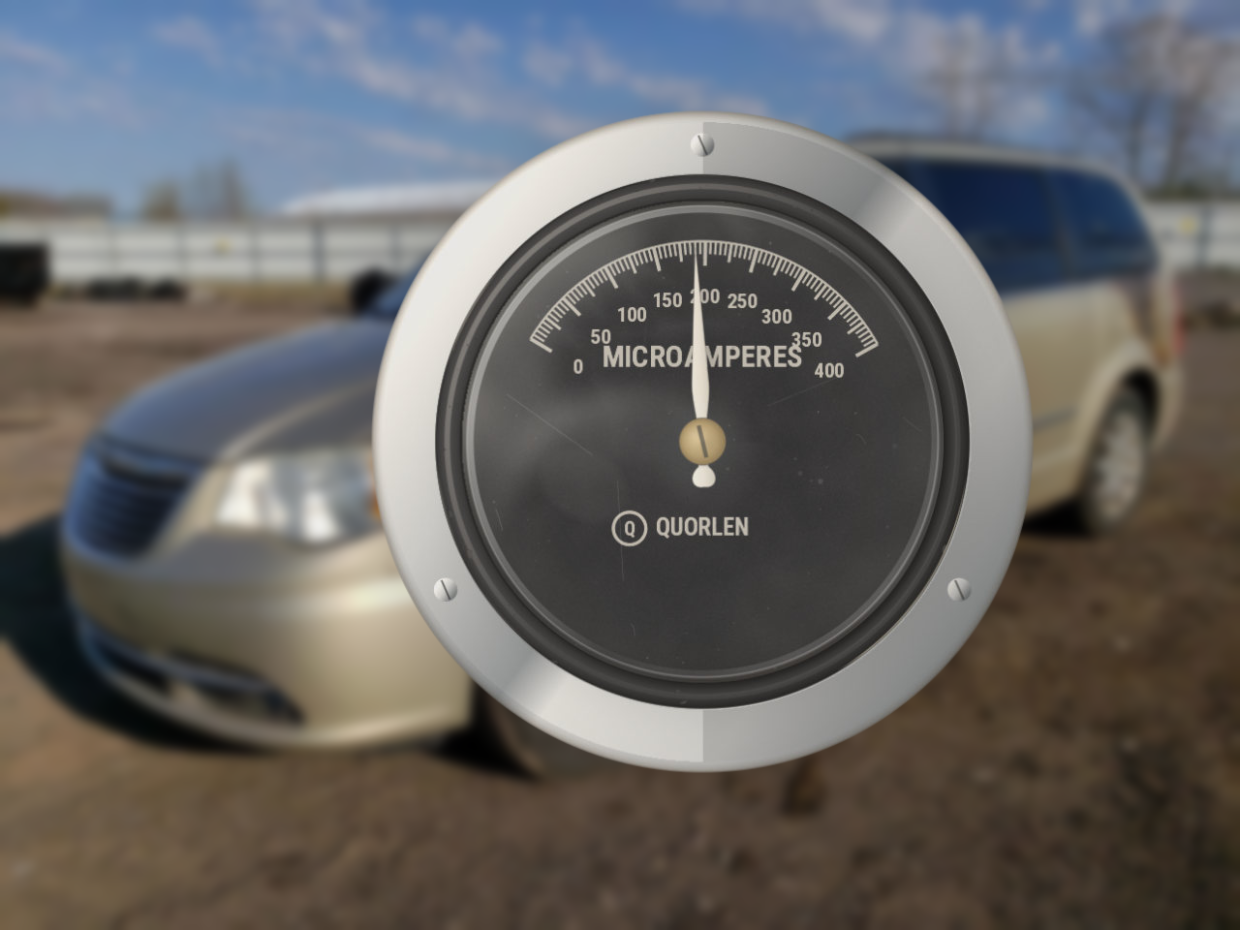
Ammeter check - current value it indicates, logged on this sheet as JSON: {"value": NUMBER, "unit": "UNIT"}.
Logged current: {"value": 190, "unit": "µA"}
